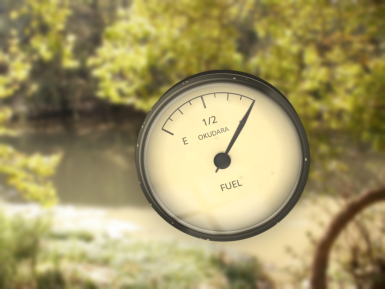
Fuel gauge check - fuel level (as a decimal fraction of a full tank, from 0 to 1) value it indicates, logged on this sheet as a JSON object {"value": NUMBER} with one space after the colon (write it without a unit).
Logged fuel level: {"value": 1}
